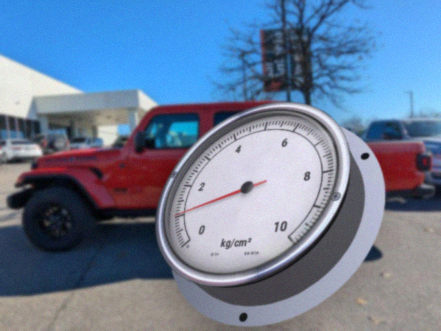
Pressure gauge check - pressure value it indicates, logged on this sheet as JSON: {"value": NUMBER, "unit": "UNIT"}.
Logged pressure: {"value": 1, "unit": "kg/cm²"}
